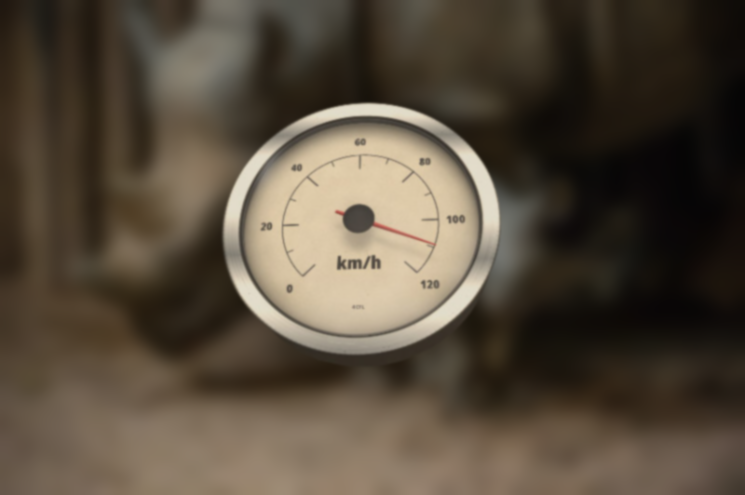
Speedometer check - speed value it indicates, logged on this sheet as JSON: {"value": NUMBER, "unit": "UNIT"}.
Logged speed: {"value": 110, "unit": "km/h"}
